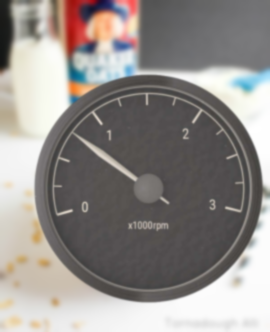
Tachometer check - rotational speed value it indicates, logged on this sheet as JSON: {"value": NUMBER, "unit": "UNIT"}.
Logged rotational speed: {"value": 750, "unit": "rpm"}
